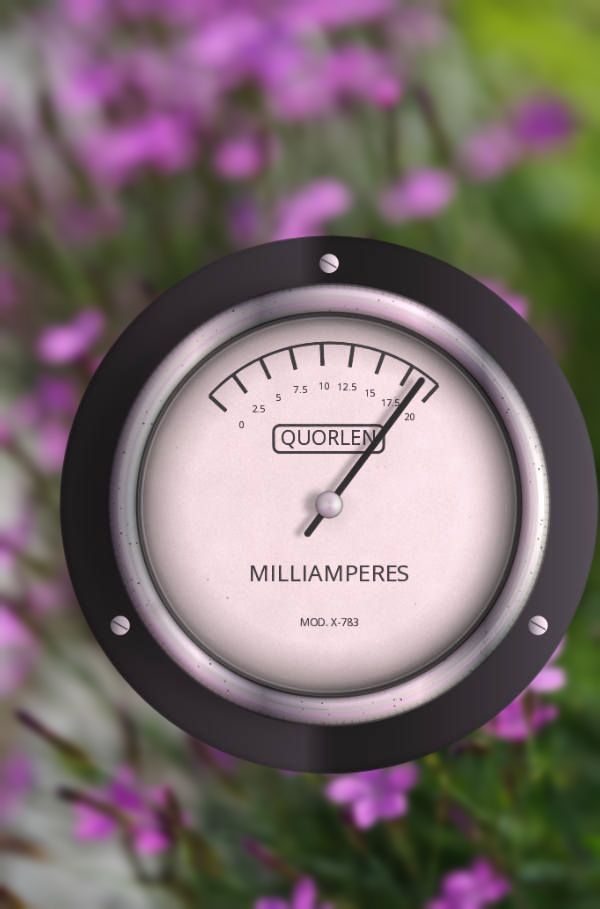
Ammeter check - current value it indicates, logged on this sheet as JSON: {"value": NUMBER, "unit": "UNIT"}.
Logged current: {"value": 18.75, "unit": "mA"}
